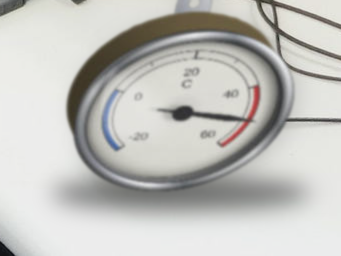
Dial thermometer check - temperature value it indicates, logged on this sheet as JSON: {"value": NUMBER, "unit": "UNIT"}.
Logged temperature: {"value": 50, "unit": "°C"}
